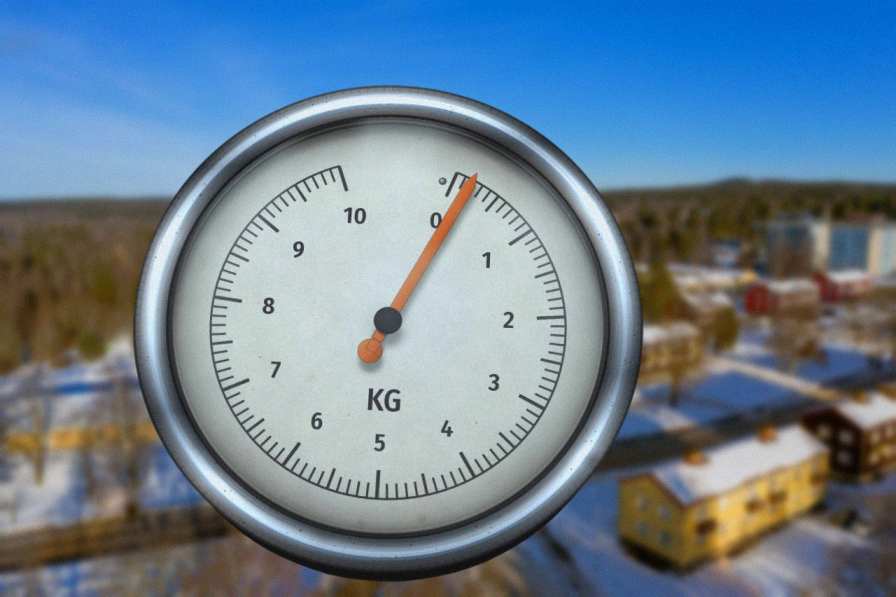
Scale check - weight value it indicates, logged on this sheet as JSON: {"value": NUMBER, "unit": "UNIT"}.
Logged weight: {"value": 0.2, "unit": "kg"}
